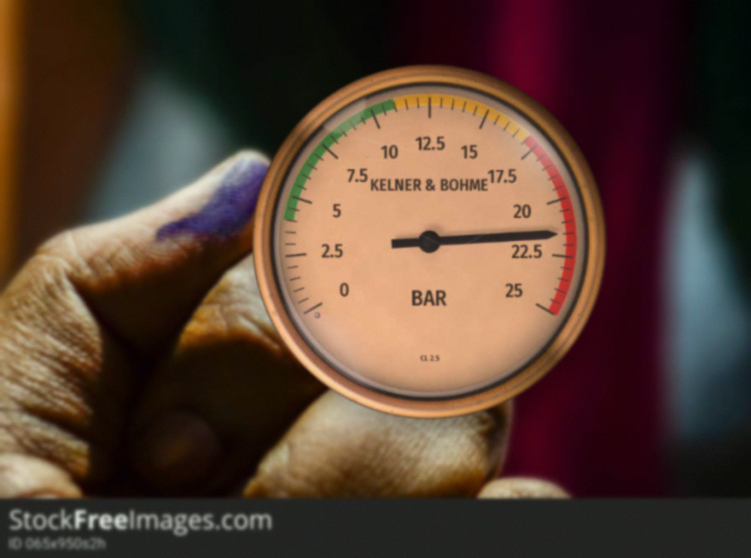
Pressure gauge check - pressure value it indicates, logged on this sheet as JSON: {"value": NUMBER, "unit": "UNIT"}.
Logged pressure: {"value": 21.5, "unit": "bar"}
